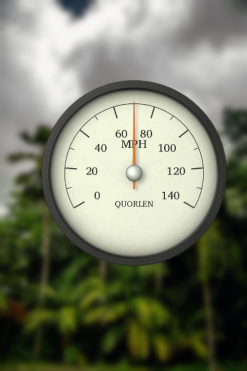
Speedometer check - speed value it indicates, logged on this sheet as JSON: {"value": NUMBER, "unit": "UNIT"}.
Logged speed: {"value": 70, "unit": "mph"}
